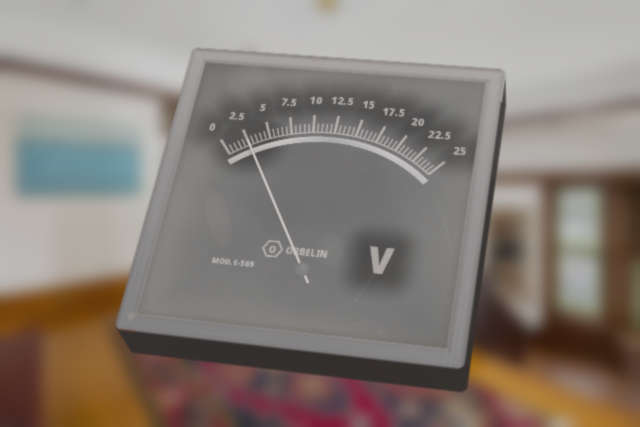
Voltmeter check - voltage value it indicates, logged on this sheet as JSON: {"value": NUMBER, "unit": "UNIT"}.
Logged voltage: {"value": 2.5, "unit": "V"}
